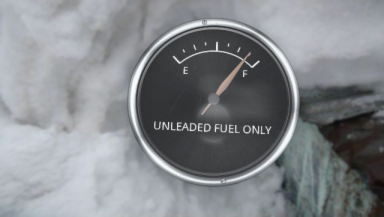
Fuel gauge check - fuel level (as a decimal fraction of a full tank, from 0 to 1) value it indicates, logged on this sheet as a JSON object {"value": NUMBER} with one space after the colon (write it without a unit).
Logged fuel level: {"value": 0.875}
